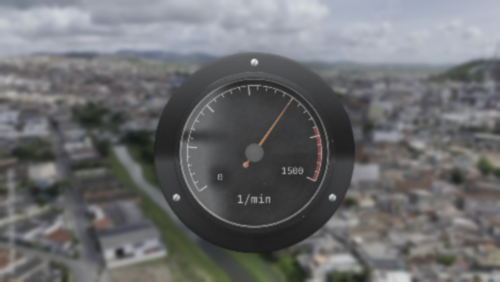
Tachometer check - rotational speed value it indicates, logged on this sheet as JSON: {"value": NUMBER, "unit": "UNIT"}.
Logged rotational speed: {"value": 1000, "unit": "rpm"}
